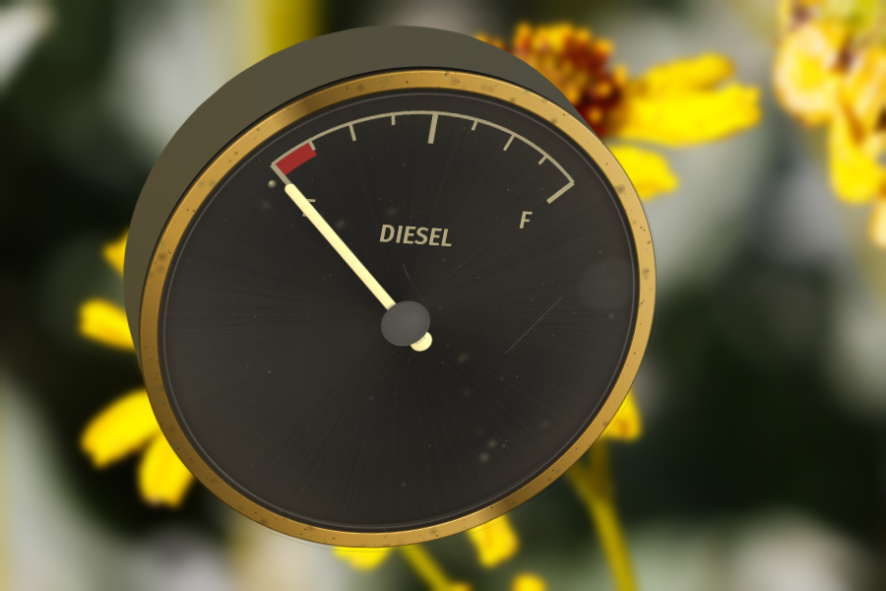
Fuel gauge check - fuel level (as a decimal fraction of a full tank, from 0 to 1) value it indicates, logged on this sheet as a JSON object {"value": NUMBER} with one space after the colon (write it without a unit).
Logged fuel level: {"value": 0}
